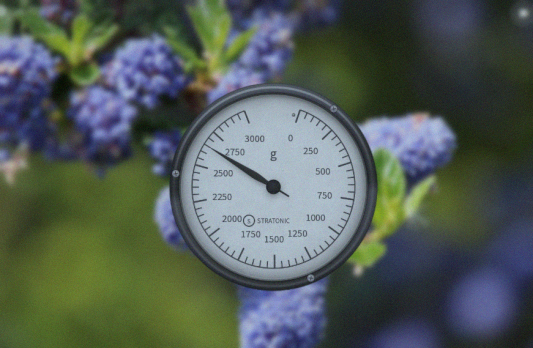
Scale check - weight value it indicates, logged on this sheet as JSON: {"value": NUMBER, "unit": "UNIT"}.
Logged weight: {"value": 2650, "unit": "g"}
